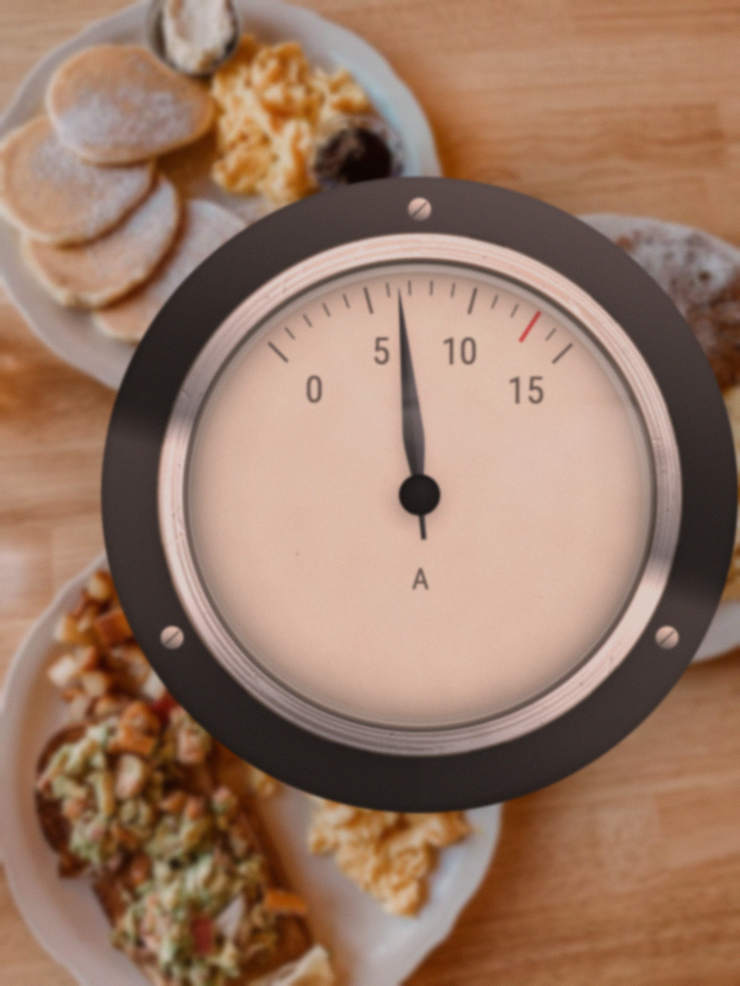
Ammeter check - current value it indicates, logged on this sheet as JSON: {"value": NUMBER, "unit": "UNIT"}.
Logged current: {"value": 6.5, "unit": "A"}
